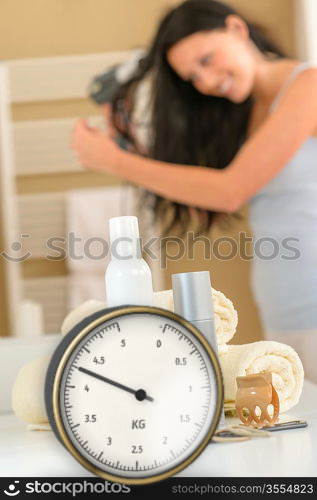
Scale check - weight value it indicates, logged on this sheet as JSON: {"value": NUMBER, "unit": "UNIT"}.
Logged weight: {"value": 4.25, "unit": "kg"}
